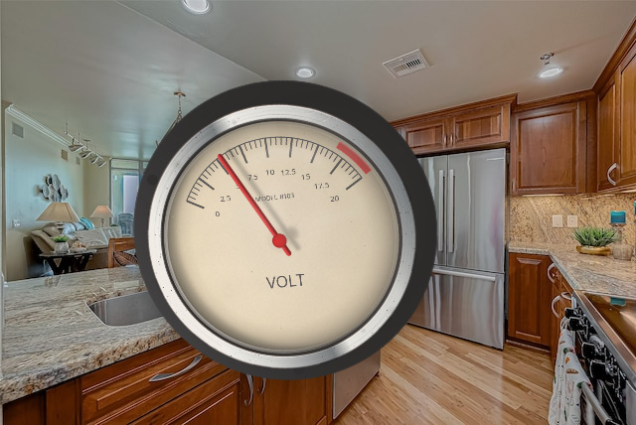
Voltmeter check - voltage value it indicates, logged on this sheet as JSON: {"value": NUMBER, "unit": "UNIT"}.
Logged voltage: {"value": 5.5, "unit": "V"}
